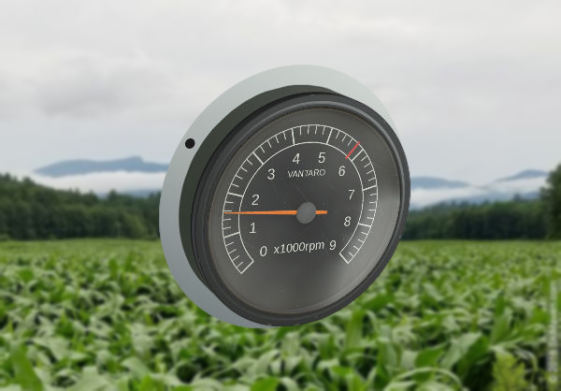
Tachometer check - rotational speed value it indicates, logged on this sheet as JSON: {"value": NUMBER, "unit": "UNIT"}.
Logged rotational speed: {"value": 1600, "unit": "rpm"}
